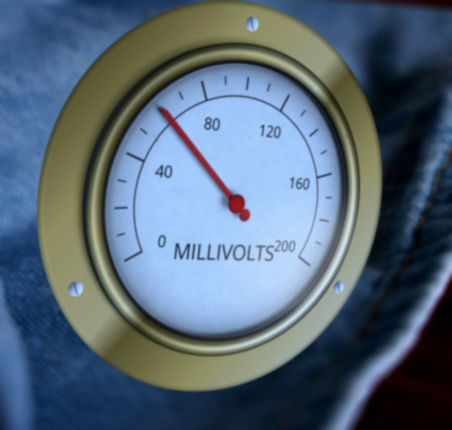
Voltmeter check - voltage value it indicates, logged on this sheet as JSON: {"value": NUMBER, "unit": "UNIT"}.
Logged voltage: {"value": 60, "unit": "mV"}
